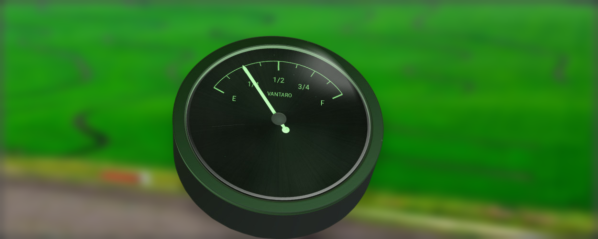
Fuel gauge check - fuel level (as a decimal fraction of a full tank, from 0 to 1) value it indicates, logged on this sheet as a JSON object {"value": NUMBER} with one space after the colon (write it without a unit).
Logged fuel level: {"value": 0.25}
